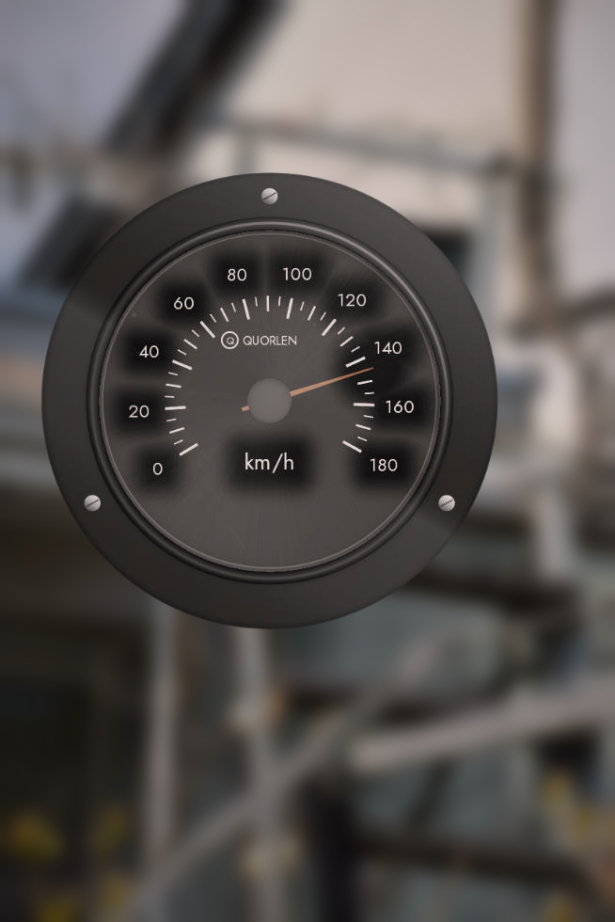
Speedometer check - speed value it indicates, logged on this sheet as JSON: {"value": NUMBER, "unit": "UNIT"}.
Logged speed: {"value": 145, "unit": "km/h"}
